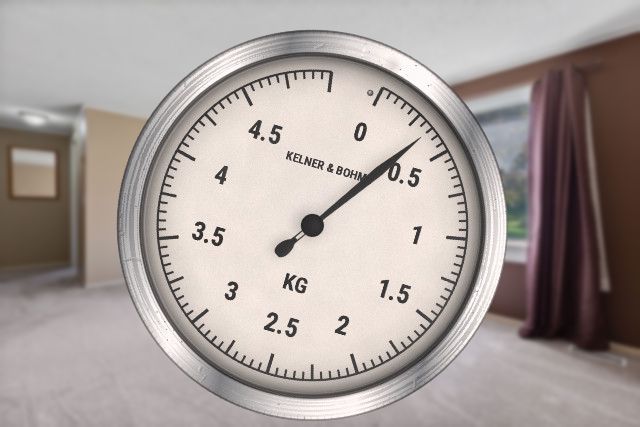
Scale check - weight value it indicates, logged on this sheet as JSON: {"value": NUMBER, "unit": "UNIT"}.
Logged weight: {"value": 0.35, "unit": "kg"}
